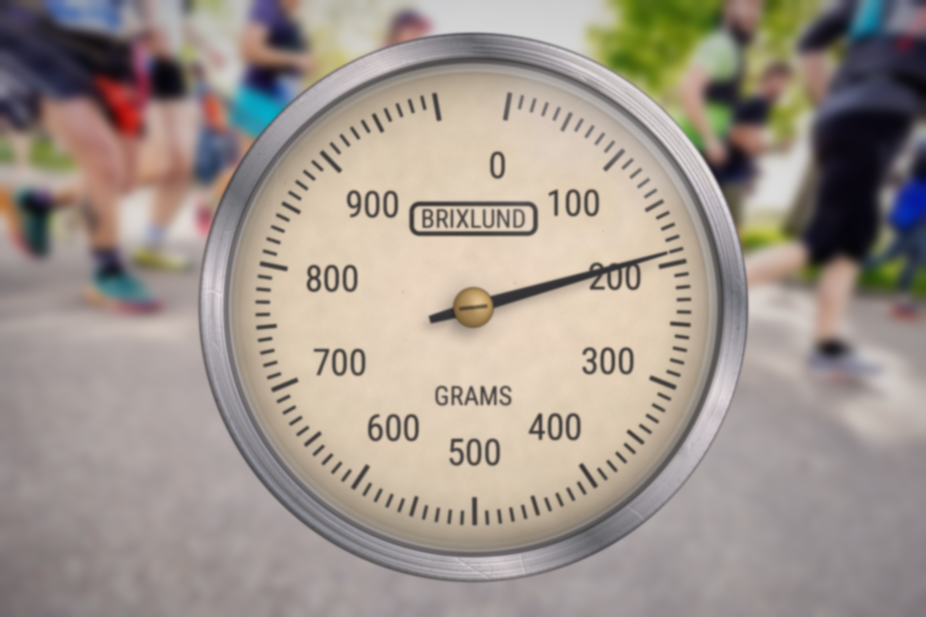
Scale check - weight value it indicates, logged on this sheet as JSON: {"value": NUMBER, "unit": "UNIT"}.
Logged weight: {"value": 190, "unit": "g"}
